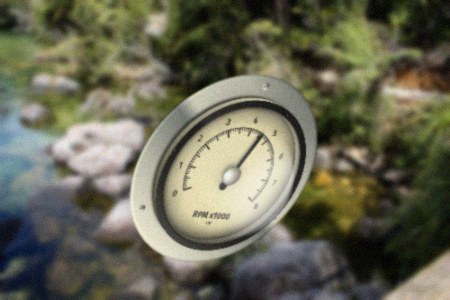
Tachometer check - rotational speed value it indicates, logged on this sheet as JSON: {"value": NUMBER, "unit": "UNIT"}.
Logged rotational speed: {"value": 4500, "unit": "rpm"}
